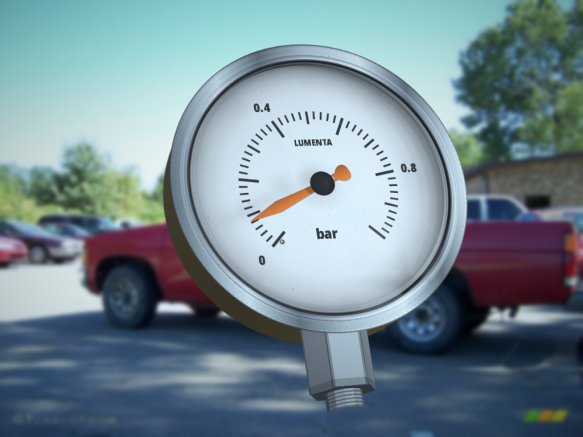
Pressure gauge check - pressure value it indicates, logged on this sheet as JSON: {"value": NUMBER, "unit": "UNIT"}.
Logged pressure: {"value": 0.08, "unit": "bar"}
